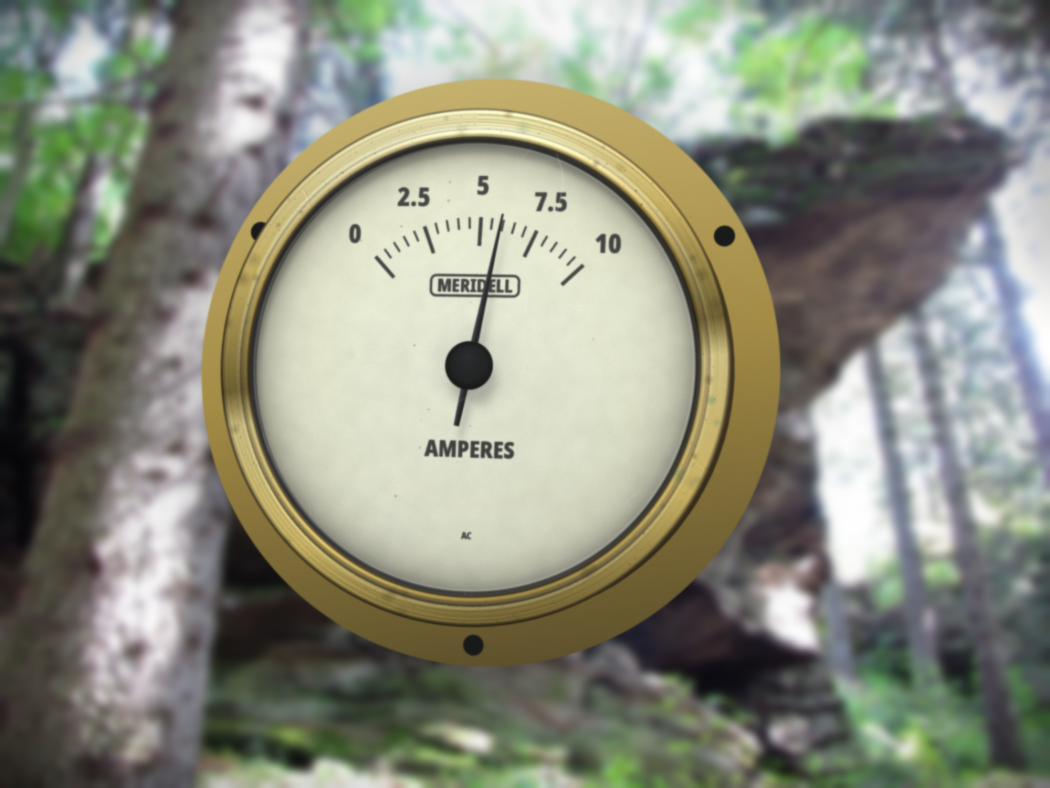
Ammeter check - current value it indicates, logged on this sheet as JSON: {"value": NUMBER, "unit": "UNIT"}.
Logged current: {"value": 6, "unit": "A"}
